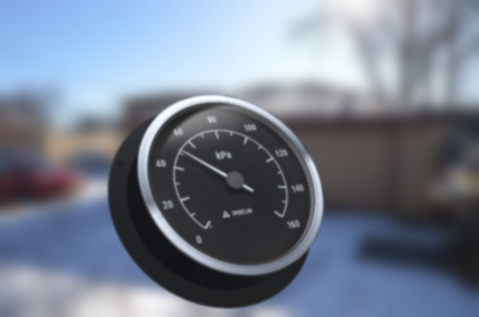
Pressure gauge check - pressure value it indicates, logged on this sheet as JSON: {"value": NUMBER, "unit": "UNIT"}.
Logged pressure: {"value": 50, "unit": "kPa"}
